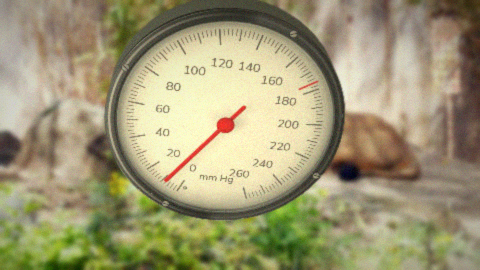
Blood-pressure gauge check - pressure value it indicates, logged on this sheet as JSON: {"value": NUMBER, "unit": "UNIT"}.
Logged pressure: {"value": 10, "unit": "mmHg"}
